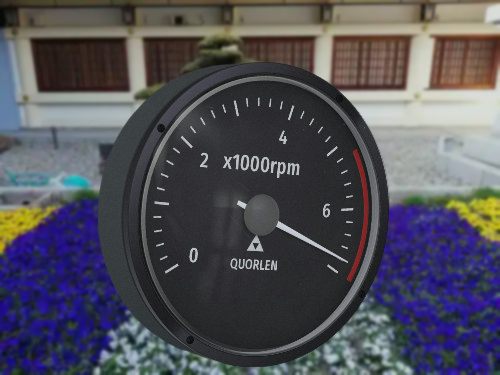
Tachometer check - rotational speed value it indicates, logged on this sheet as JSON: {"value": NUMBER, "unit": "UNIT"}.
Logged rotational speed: {"value": 6800, "unit": "rpm"}
